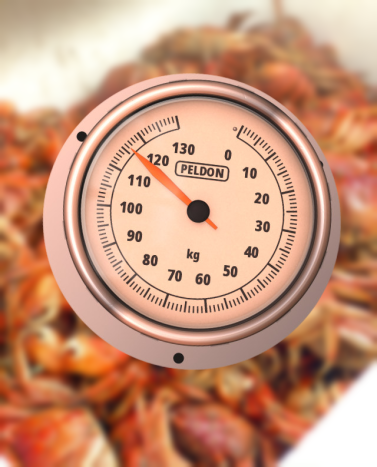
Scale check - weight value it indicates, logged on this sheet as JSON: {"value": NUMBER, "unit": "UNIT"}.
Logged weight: {"value": 116, "unit": "kg"}
